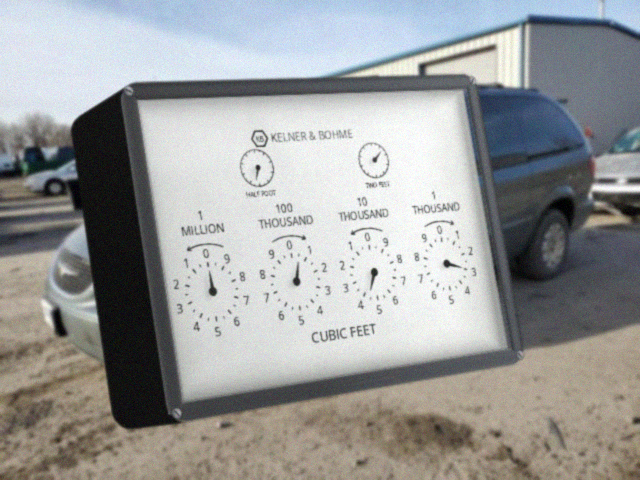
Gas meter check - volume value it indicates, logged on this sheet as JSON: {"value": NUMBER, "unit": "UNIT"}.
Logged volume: {"value": 4300, "unit": "ft³"}
